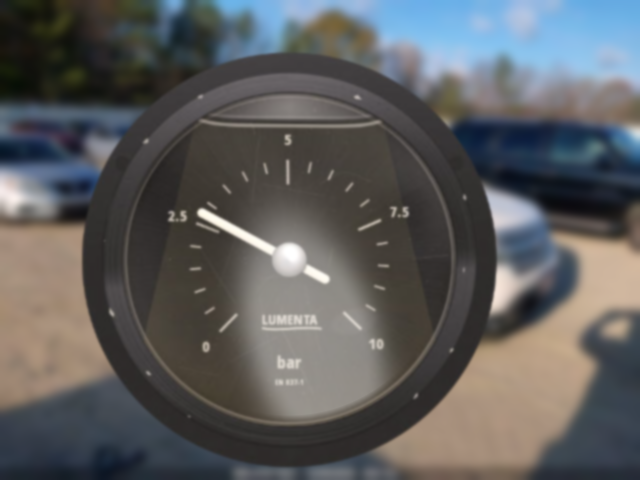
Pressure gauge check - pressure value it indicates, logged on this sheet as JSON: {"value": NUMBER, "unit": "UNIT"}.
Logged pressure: {"value": 2.75, "unit": "bar"}
